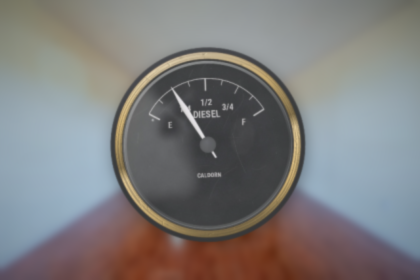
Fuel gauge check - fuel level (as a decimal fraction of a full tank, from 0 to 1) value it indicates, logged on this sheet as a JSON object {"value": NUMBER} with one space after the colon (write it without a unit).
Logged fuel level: {"value": 0.25}
